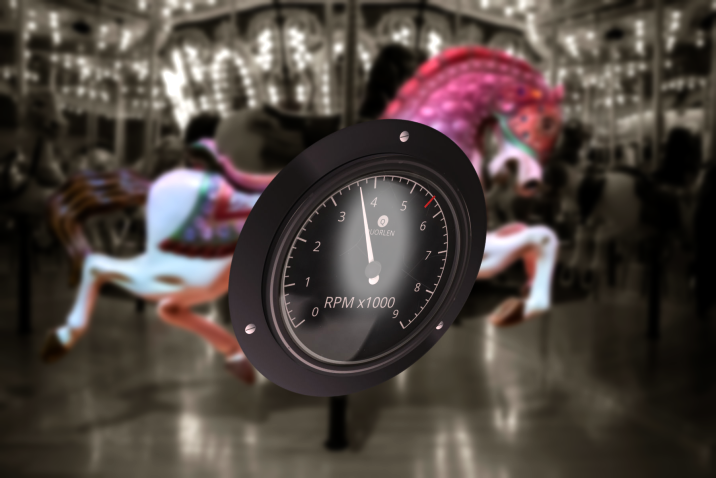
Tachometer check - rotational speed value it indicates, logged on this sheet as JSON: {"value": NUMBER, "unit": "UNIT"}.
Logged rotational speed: {"value": 3600, "unit": "rpm"}
